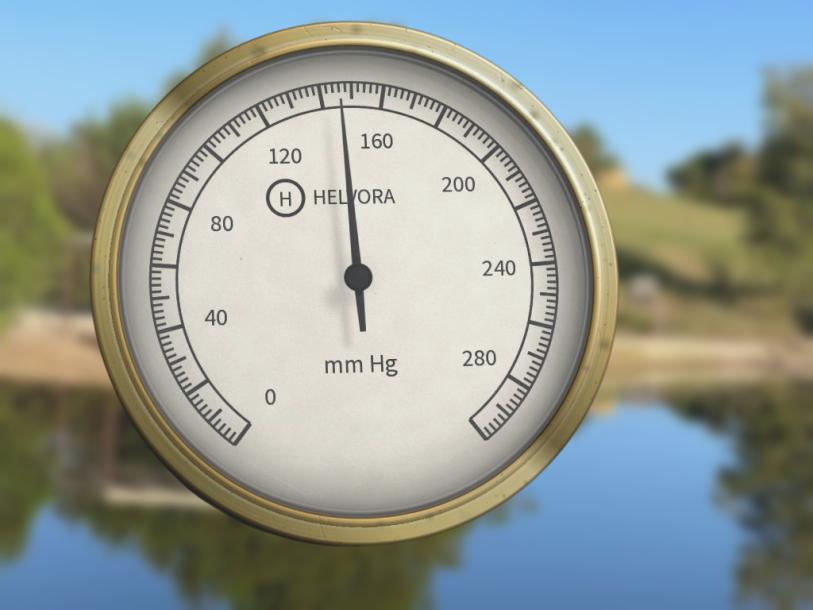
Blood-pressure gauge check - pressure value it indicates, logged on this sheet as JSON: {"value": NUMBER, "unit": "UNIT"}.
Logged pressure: {"value": 146, "unit": "mmHg"}
